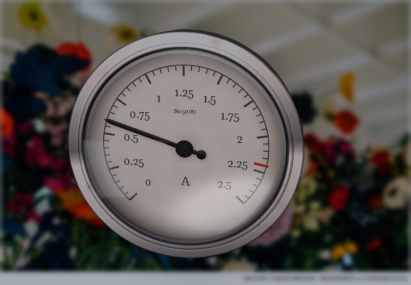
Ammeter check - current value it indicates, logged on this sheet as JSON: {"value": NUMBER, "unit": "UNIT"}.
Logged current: {"value": 0.6, "unit": "A"}
